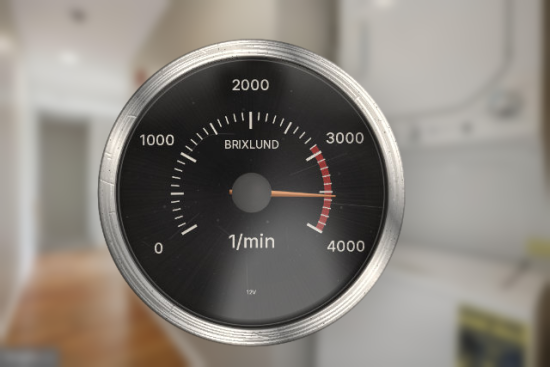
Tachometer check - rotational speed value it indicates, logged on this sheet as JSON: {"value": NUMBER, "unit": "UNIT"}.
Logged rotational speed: {"value": 3550, "unit": "rpm"}
